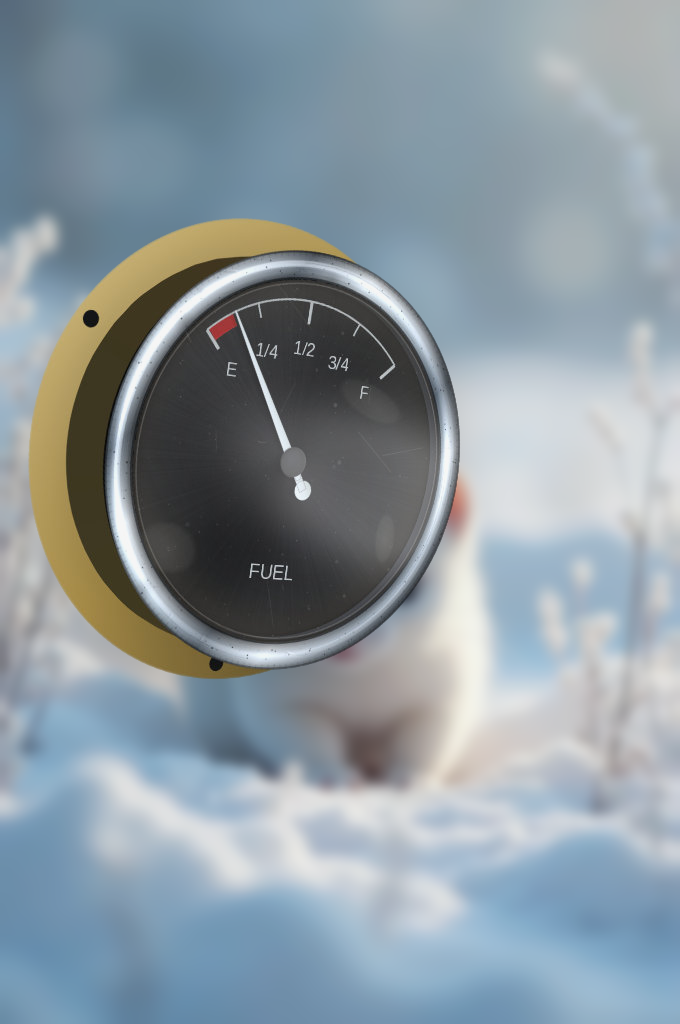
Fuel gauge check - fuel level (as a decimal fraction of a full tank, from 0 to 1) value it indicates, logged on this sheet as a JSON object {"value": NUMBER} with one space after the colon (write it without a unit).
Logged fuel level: {"value": 0.125}
